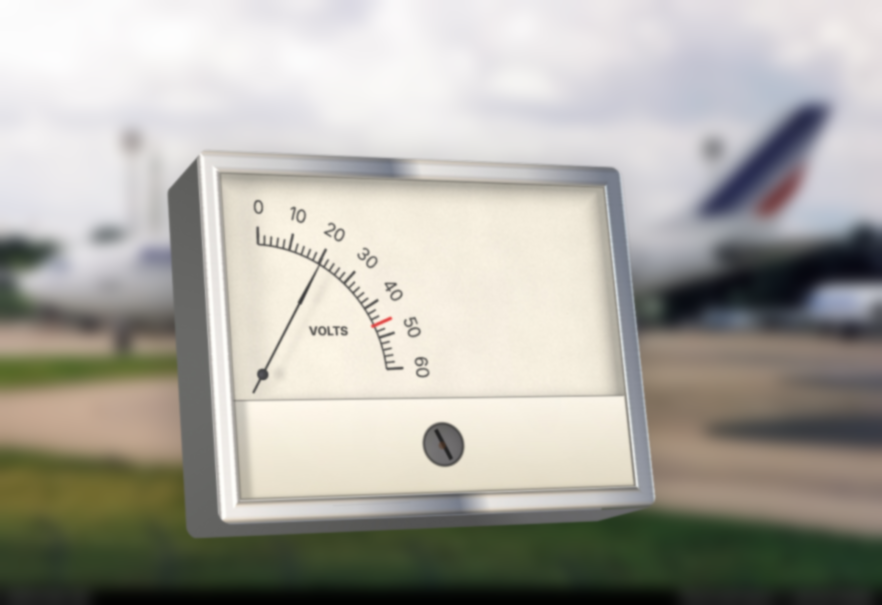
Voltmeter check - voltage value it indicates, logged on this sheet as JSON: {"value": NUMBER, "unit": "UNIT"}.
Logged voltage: {"value": 20, "unit": "V"}
